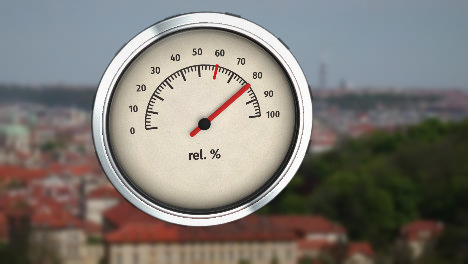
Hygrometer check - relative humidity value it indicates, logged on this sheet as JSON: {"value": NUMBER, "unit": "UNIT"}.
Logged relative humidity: {"value": 80, "unit": "%"}
